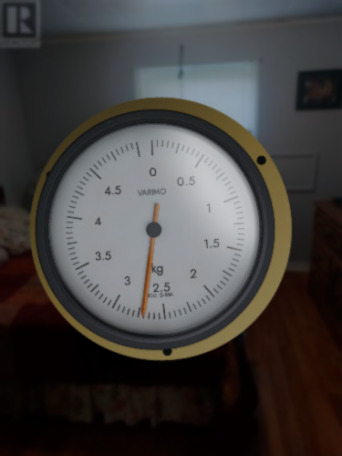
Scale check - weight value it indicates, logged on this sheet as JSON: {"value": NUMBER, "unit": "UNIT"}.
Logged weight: {"value": 2.7, "unit": "kg"}
